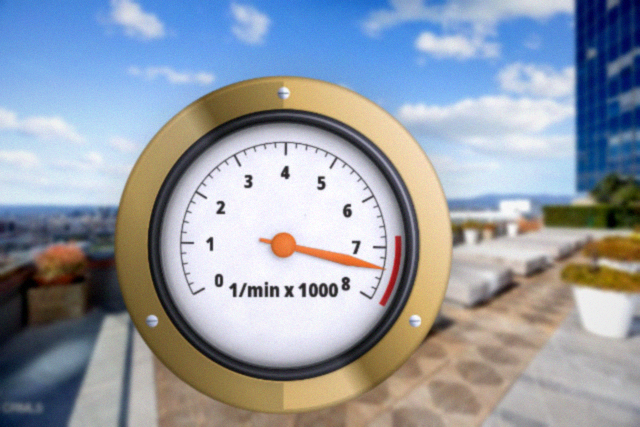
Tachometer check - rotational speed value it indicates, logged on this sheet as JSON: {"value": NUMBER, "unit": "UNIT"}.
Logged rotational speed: {"value": 7400, "unit": "rpm"}
